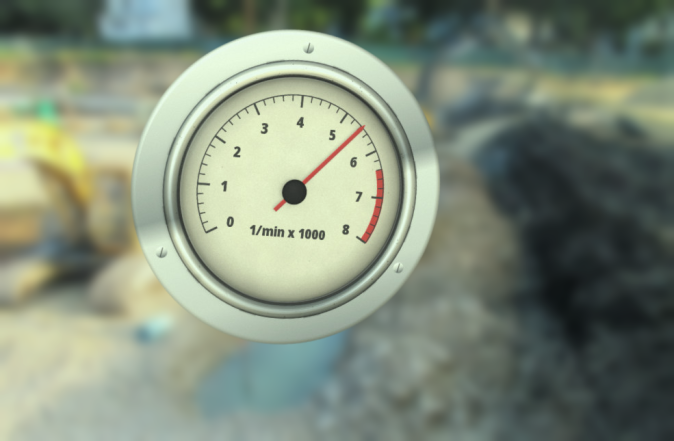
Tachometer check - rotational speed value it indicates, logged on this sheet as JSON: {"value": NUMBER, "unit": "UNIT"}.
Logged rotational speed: {"value": 5400, "unit": "rpm"}
